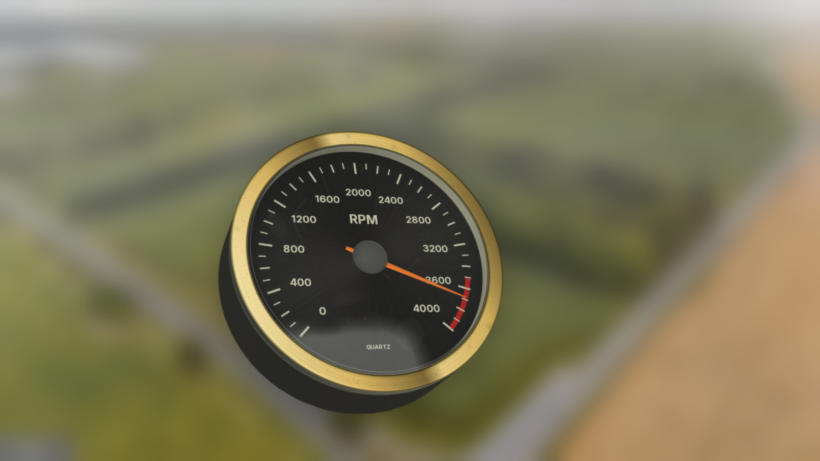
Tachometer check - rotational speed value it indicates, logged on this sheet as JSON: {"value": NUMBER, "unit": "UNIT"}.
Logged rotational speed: {"value": 3700, "unit": "rpm"}
